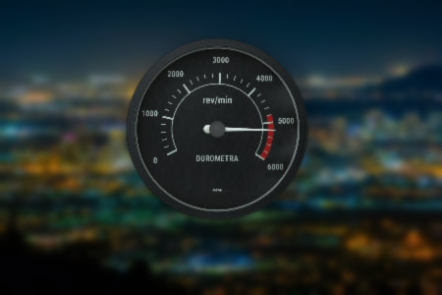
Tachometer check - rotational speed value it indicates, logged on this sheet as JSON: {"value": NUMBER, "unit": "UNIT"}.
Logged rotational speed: {"value": 5200, "unit": "rpm"}
